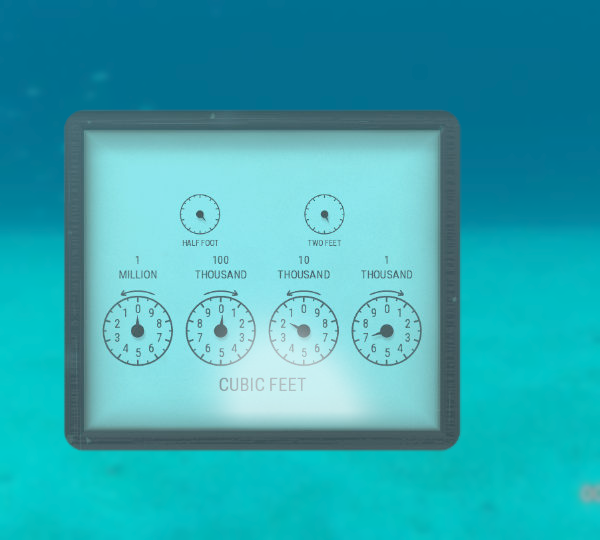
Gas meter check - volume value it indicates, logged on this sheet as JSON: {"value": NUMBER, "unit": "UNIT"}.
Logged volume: {"value": 1700, "unit": "ft³"}
